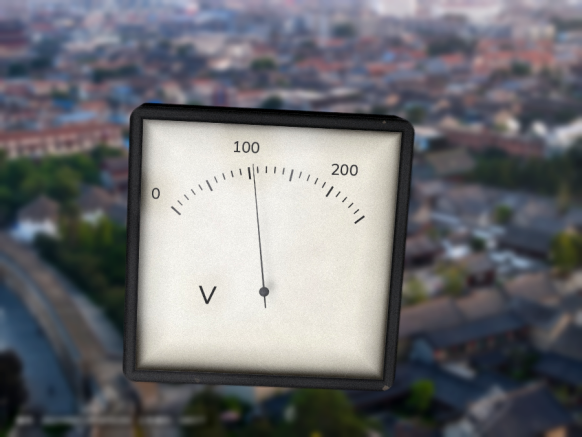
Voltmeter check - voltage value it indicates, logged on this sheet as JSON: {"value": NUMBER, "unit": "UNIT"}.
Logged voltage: {"value": 105, "unit": "V"}
